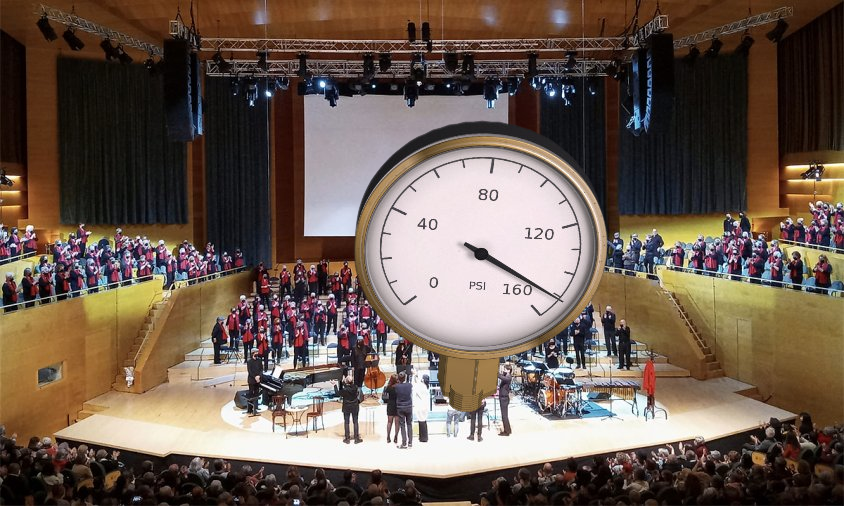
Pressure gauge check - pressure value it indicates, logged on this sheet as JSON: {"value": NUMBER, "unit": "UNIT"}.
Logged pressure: {"value": 150, "unit": "psi"}
